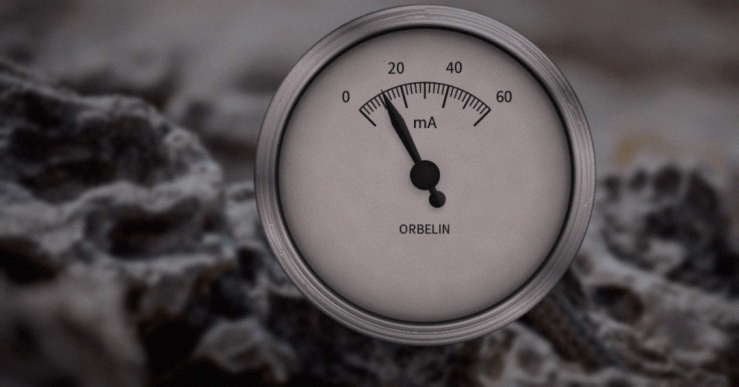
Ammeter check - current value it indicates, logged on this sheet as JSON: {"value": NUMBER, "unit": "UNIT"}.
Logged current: {"value": 12, "unit": "mA"}
